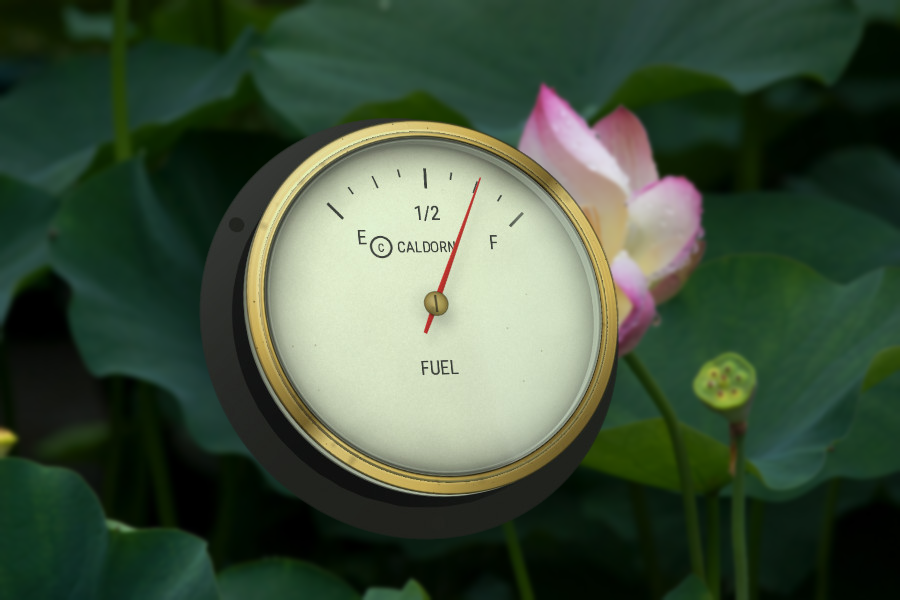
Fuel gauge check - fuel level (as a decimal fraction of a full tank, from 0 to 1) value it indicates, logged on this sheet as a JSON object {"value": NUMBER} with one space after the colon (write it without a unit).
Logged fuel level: {"value": 0.75}
